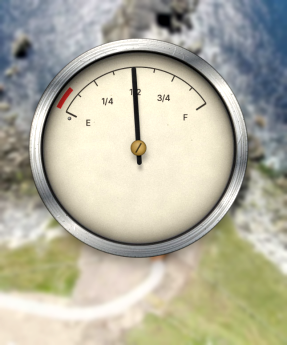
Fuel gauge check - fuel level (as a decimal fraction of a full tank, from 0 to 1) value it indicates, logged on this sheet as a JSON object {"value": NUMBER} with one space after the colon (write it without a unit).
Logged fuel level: {"value": 0.5}
